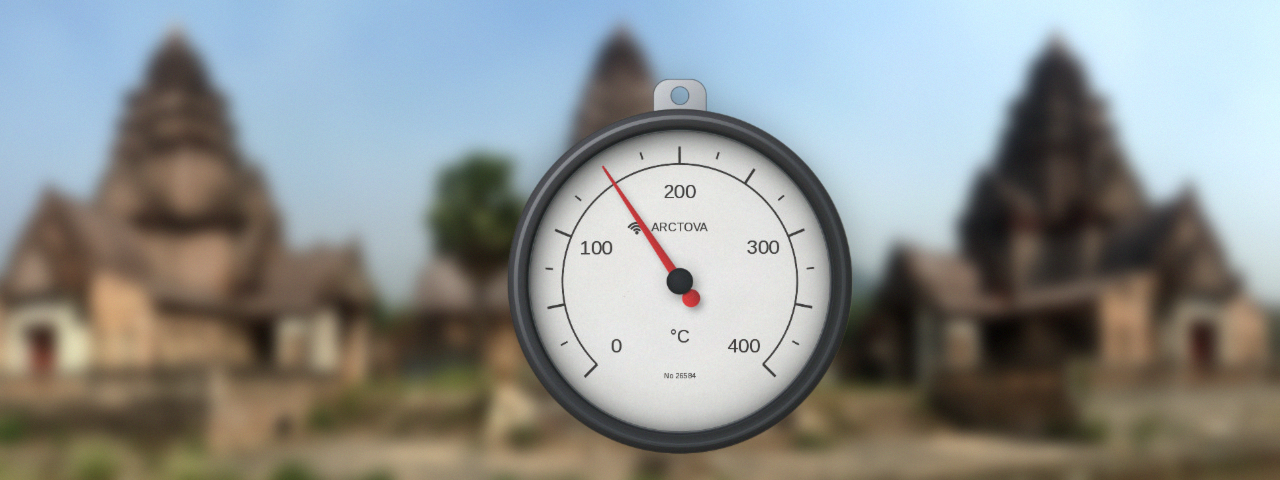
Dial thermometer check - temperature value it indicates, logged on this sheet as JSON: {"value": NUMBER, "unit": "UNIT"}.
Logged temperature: {"value": 150, "unit": "°C"}
